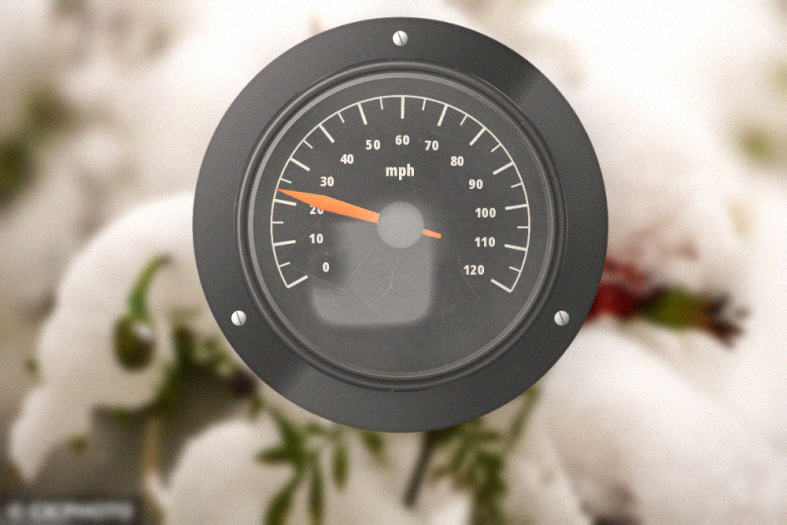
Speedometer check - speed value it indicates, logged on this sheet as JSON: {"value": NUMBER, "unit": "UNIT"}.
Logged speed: {"value": 22.5, "unit": "mph"}
